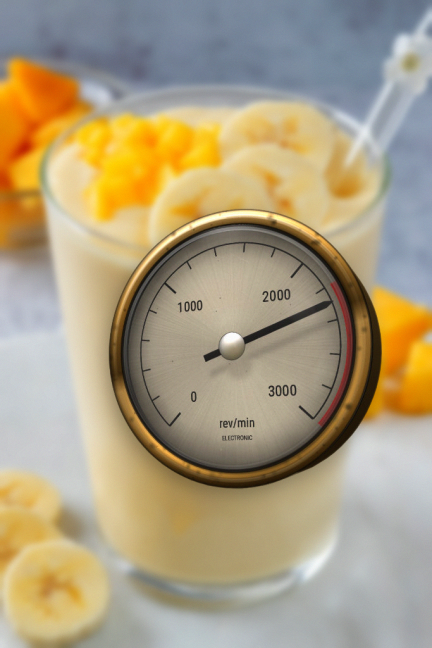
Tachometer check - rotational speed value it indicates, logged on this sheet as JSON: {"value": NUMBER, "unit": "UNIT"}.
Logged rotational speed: {"value": 2300, "unit": "rpm"}
